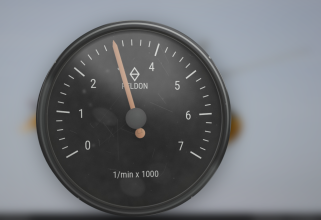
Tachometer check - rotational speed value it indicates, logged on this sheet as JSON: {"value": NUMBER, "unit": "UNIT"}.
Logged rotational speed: {"value": 3000, "unit": "rpm"}
